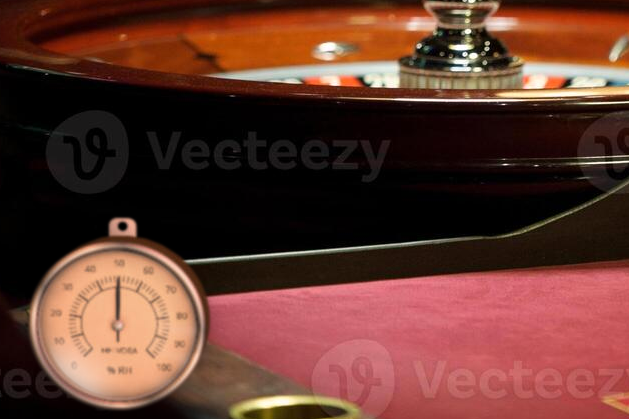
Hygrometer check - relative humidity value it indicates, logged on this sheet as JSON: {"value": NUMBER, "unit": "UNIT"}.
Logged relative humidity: {"value": 50, "unit": "%"}
